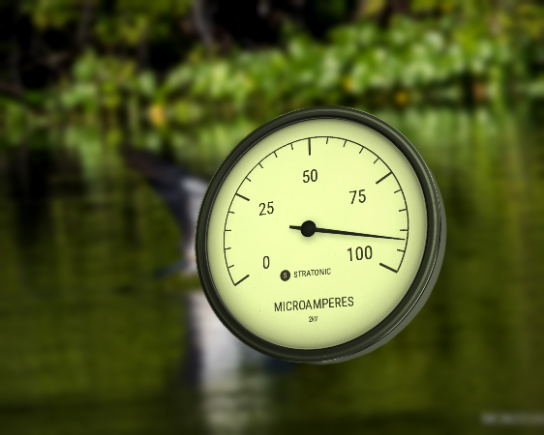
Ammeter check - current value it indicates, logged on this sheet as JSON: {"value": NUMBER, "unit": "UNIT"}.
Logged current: {"value": 92.5, "unit": "µA"}
